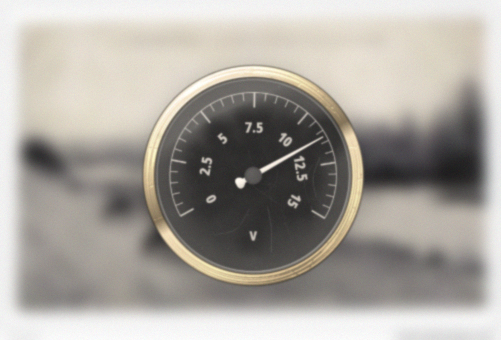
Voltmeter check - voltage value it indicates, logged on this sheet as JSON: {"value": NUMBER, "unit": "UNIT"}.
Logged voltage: {"value": 11.25, "unit": "V"}
